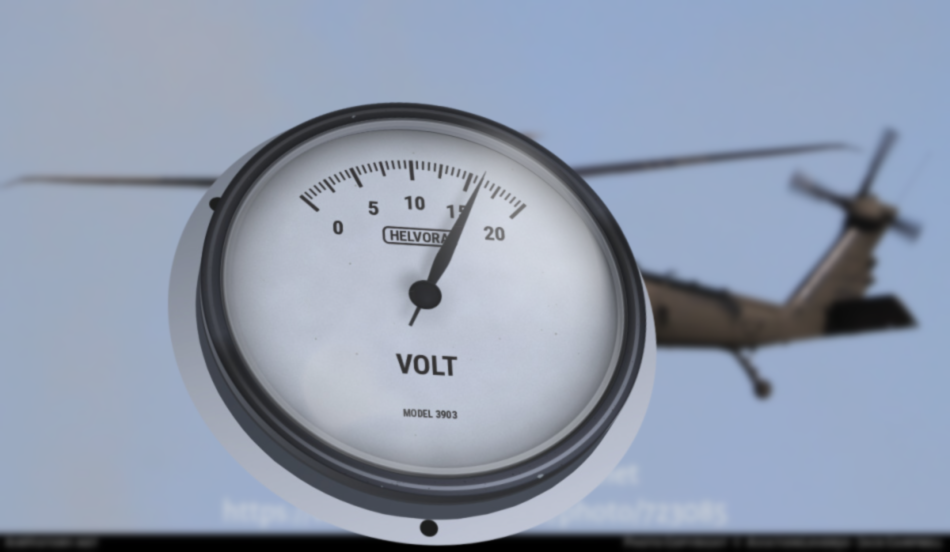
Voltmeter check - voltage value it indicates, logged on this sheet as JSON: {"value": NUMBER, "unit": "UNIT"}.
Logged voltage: {"value": 16, "unit": "V"}
